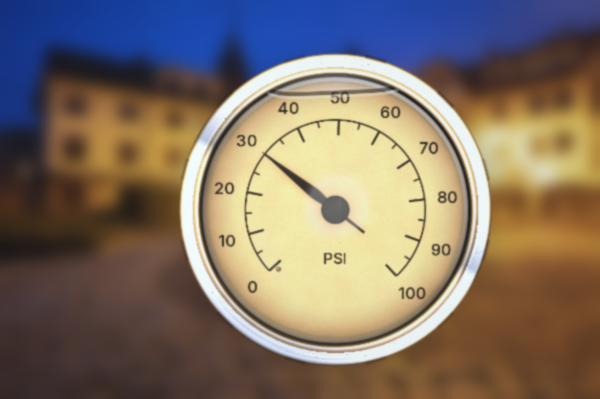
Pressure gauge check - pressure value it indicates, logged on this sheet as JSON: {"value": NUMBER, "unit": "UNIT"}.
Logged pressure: {"value": 30, "unit": "psi"}
